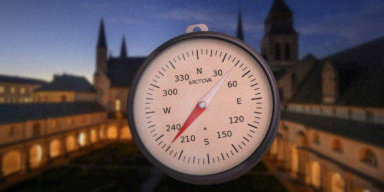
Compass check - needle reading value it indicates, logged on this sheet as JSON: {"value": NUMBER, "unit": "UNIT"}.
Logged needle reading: {"value": 225, "unit": "°"}
